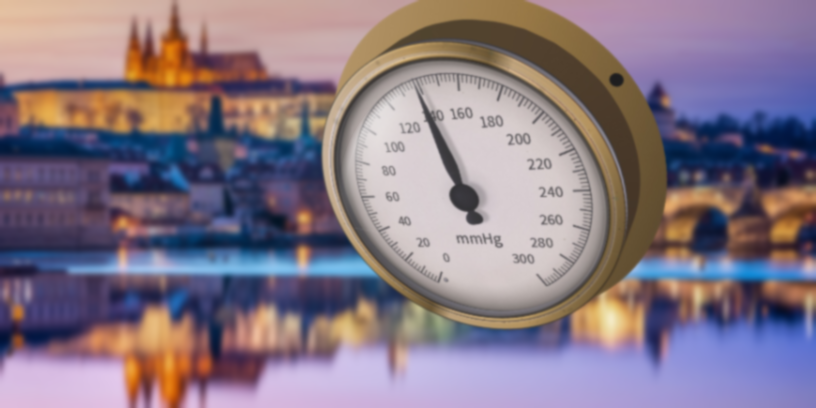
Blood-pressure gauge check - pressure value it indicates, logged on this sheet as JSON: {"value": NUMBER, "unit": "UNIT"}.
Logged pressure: {"value": 140, "unit": "mmHg"}
